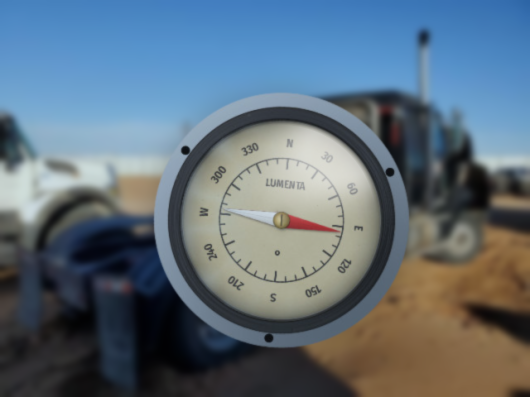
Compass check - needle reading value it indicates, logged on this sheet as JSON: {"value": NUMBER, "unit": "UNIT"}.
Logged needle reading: {"value": 95, "unit": "°"}
